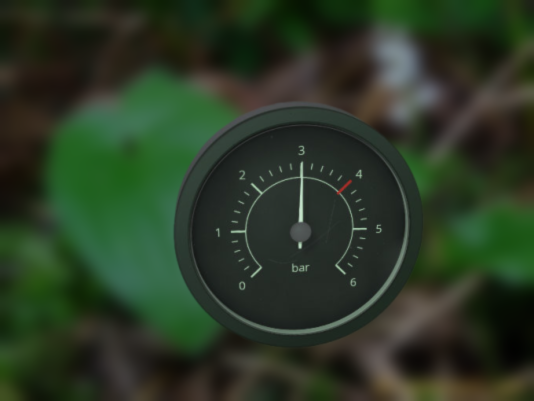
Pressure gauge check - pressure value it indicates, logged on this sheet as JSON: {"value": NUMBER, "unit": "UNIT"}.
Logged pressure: {"value": 3, "unit": "bar"}
